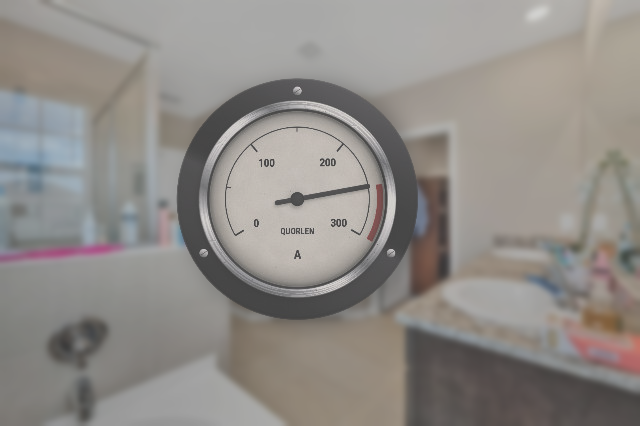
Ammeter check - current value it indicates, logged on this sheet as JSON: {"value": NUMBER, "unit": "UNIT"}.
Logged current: {"value": 250, "unit": "A"}
